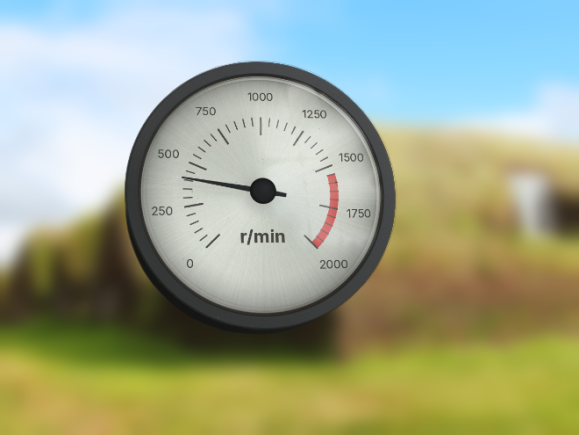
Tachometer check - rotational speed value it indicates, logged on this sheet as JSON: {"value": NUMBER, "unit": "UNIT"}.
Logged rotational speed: {"value": 400, "unit": "rpm"}
